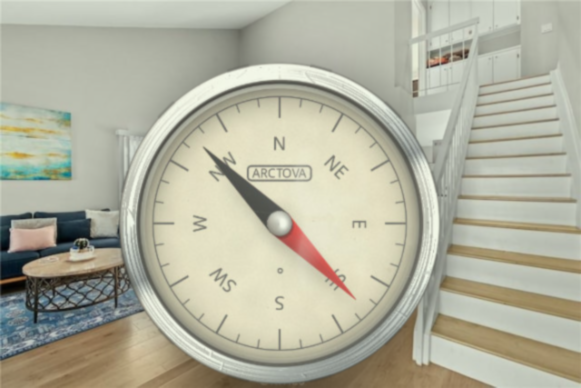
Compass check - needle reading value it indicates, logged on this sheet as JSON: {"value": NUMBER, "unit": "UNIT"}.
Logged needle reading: {"value": 135, "unit": "°"}
